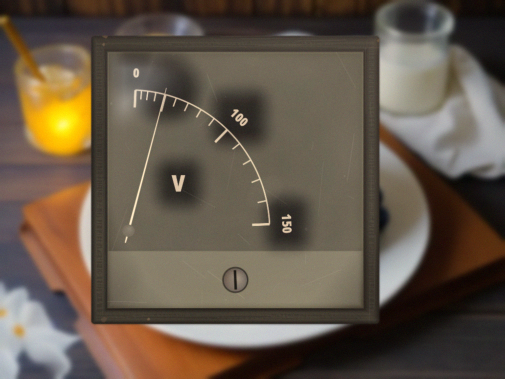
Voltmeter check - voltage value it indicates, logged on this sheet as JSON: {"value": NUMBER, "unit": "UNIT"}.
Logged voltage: {"value": 50, "unit": "V"}
